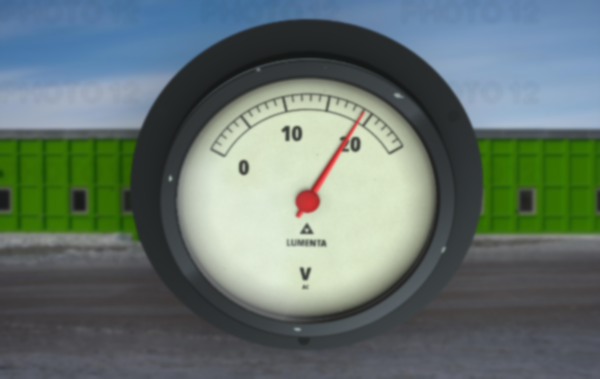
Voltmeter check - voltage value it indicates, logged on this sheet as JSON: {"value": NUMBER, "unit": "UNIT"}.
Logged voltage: {"value": 19, "unit": "V"}
